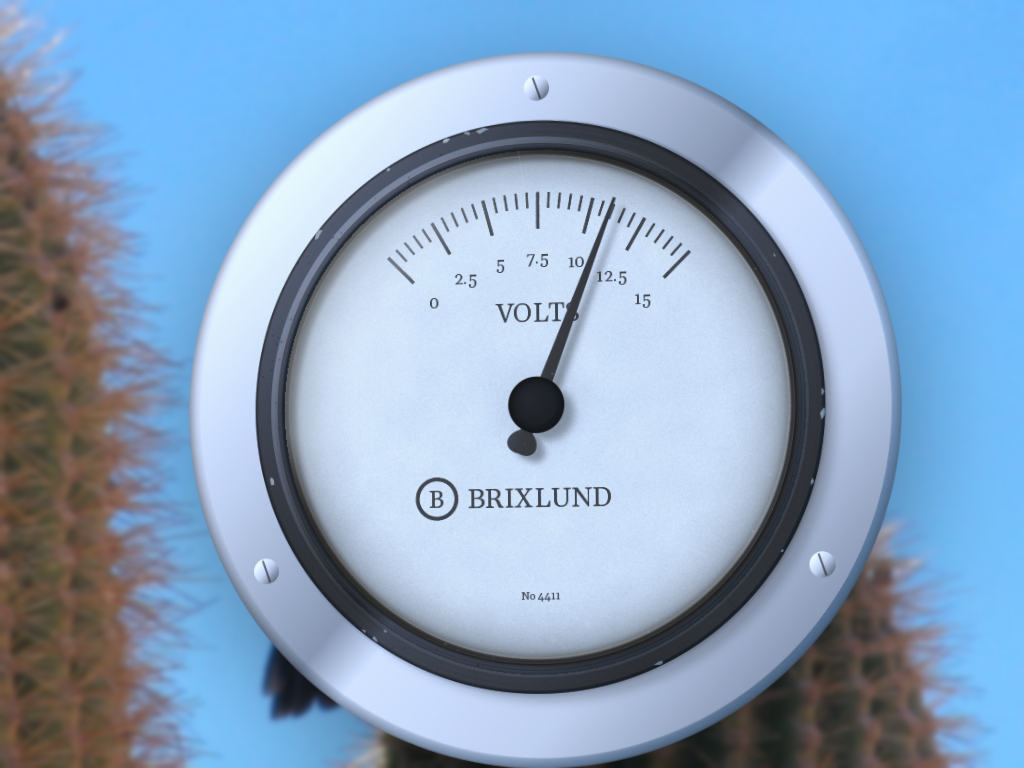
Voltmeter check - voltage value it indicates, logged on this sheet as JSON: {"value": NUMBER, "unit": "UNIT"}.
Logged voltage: {"value": 11, "unit": "V"}
